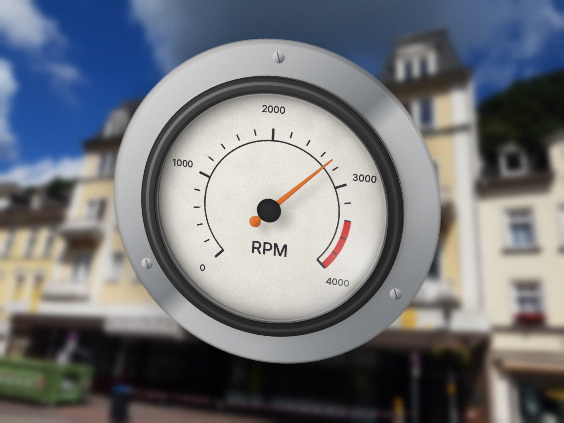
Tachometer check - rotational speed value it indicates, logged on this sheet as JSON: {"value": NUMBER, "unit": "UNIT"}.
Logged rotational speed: {"value": 2700, "unit": "rpm"}
